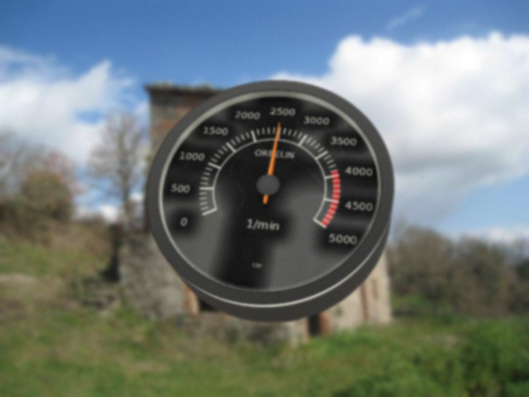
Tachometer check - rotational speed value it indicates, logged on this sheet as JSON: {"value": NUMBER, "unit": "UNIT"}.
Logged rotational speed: {"value": 2500, "unit": "rpm"}
